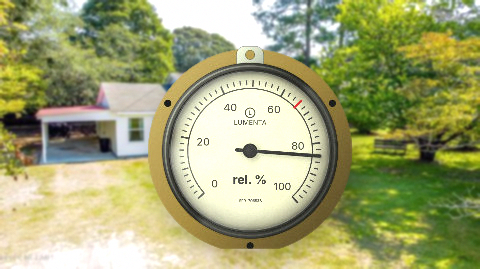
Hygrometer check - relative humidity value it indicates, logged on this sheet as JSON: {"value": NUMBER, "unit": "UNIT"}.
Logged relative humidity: {"value": 84, "unit": "%"}
